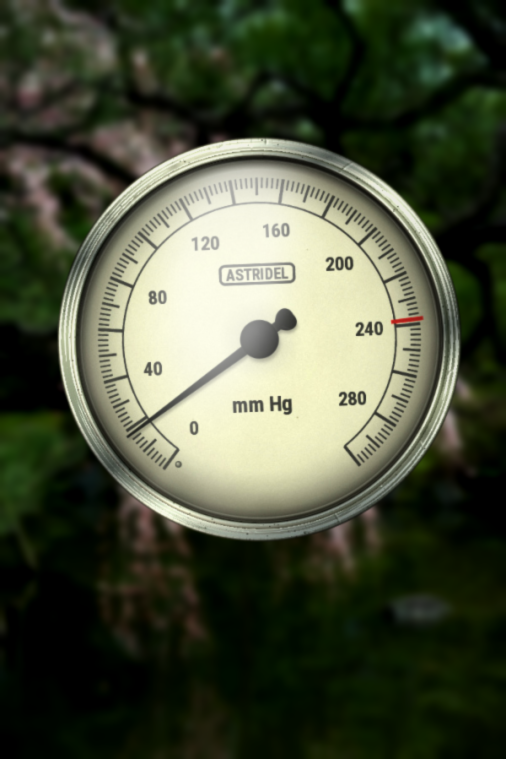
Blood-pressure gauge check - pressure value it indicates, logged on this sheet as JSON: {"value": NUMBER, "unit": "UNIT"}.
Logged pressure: {"value": 18, "unit": "mmHg"}
